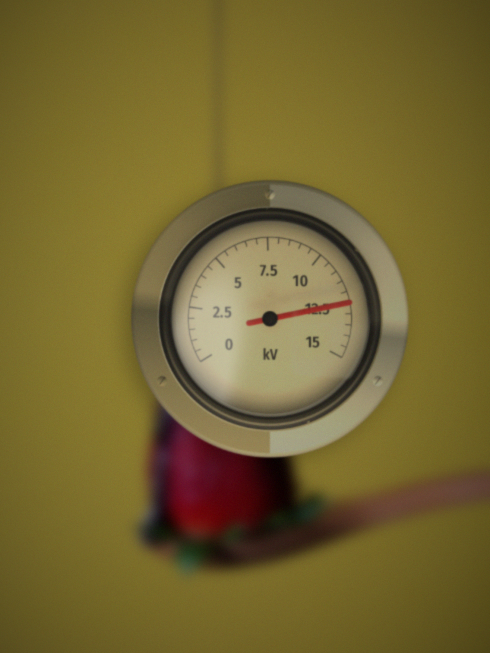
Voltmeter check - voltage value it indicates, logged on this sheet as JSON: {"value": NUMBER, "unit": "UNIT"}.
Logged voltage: {"value": 12.5, "unit": "kV"}
